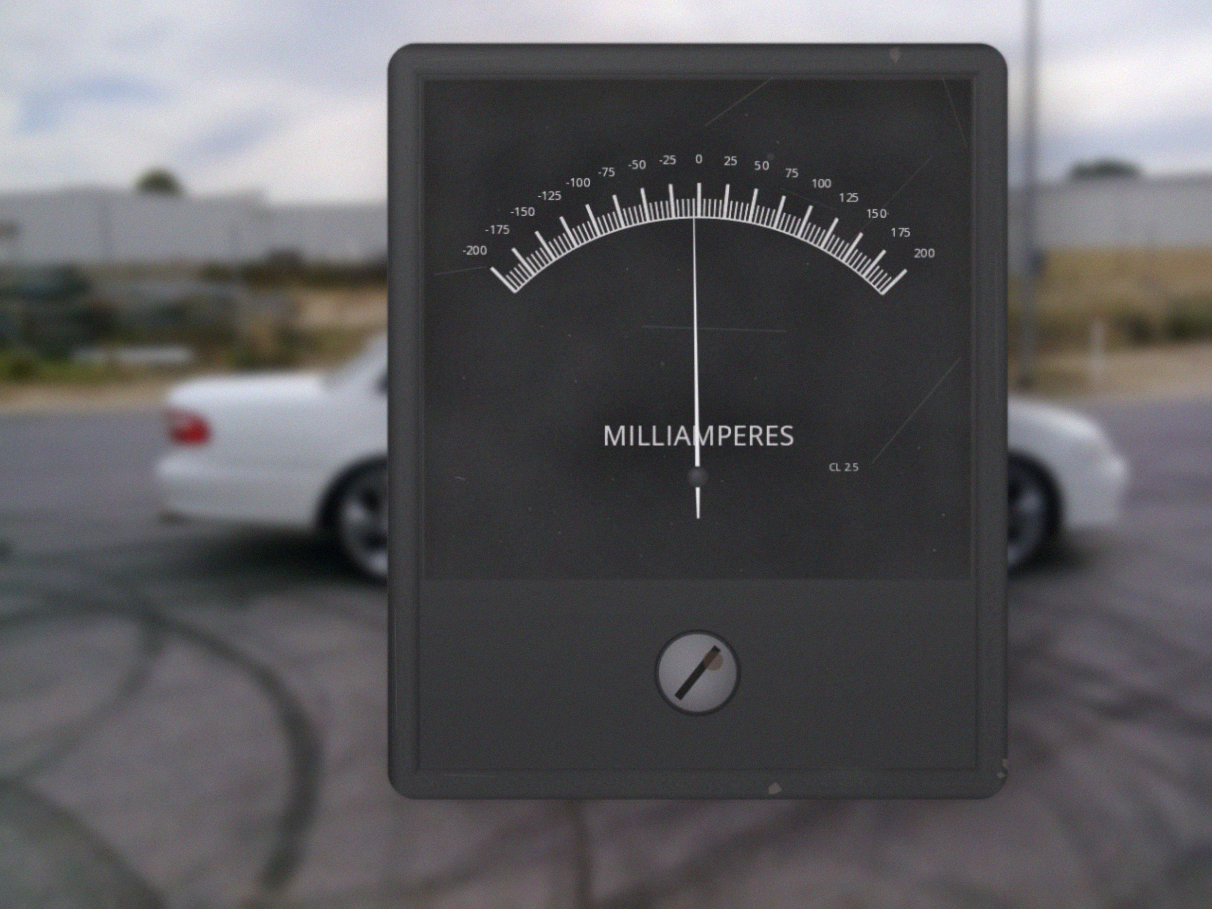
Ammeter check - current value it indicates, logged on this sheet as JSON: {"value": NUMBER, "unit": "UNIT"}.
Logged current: {"value": -5, "unit": "mA"}
